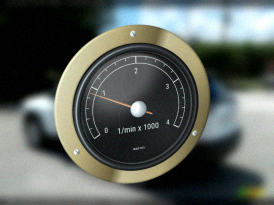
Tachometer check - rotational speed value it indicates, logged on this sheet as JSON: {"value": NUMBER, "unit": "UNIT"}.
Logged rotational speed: {"value": 900, "unit": "rpm"}
